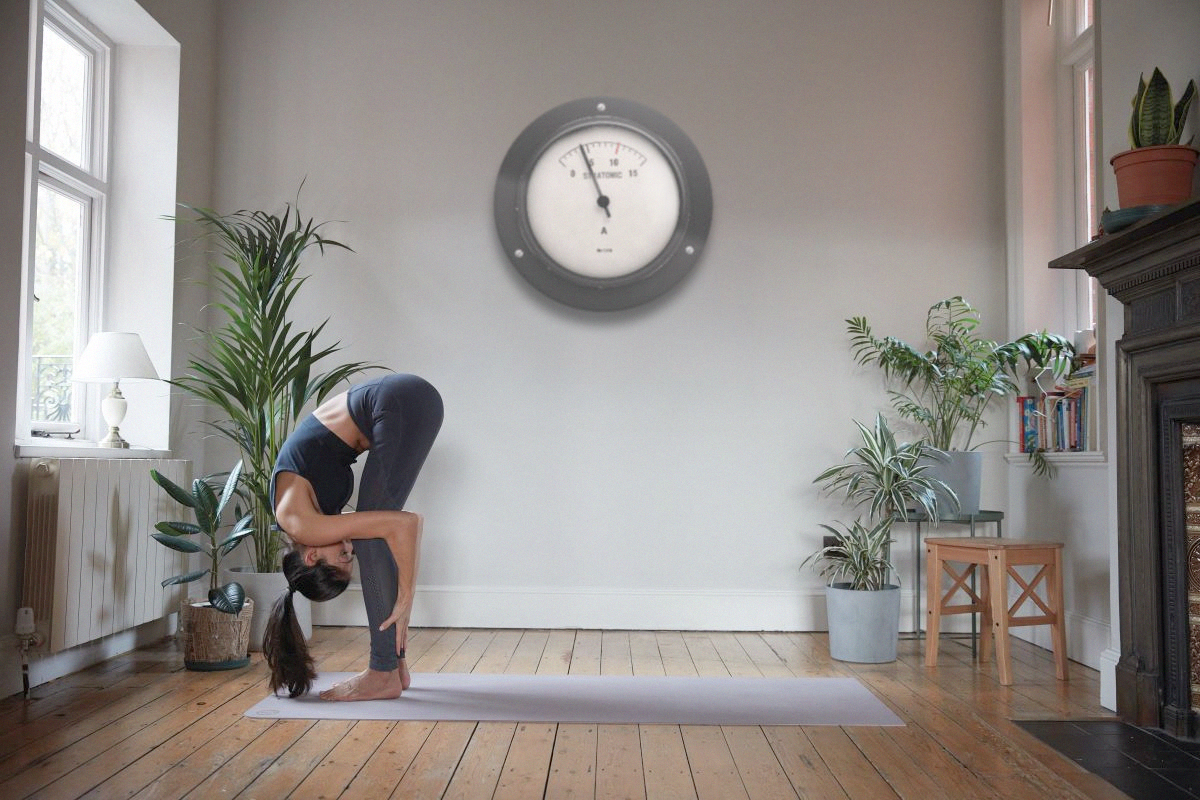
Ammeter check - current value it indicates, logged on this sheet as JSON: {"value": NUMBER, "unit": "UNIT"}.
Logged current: {"value": 4, "unit": "A"}
